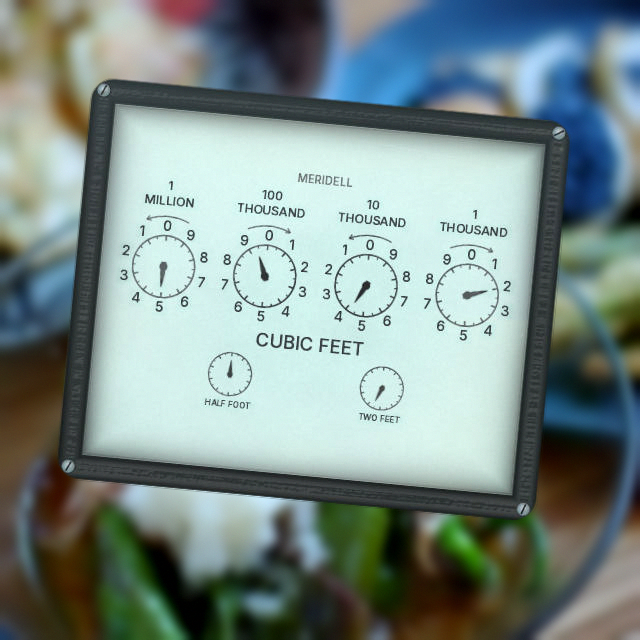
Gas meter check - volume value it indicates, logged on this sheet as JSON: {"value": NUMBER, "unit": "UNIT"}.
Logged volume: {"value": 494200, "unit": "ft³"}
